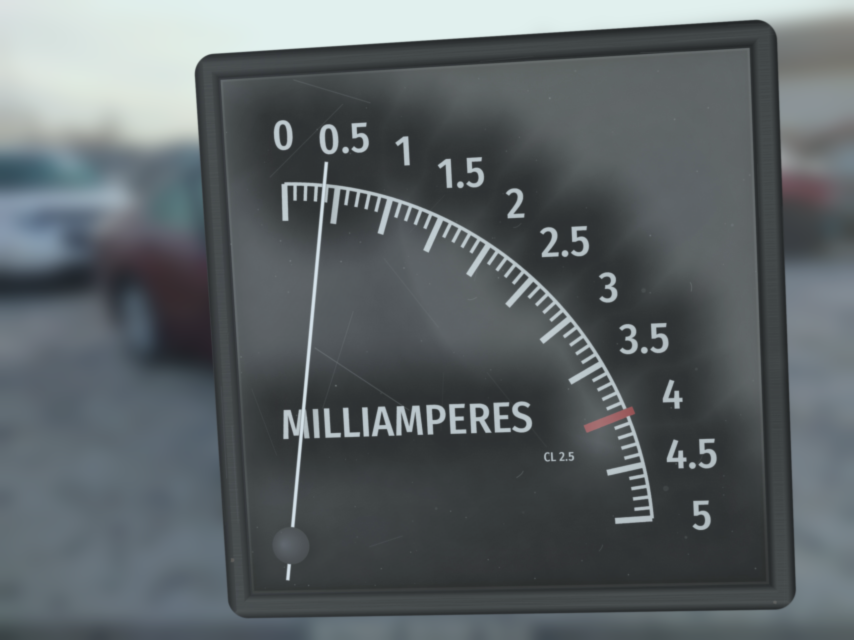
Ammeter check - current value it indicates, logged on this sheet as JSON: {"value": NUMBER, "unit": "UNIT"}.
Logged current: {"value": 0.4, "unit": "mA"}
